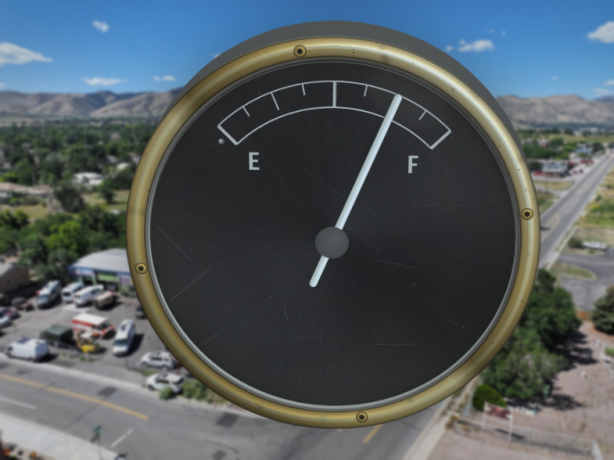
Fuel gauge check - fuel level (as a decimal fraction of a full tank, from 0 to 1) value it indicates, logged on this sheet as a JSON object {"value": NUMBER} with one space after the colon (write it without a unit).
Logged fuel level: {"value": 0.75}
